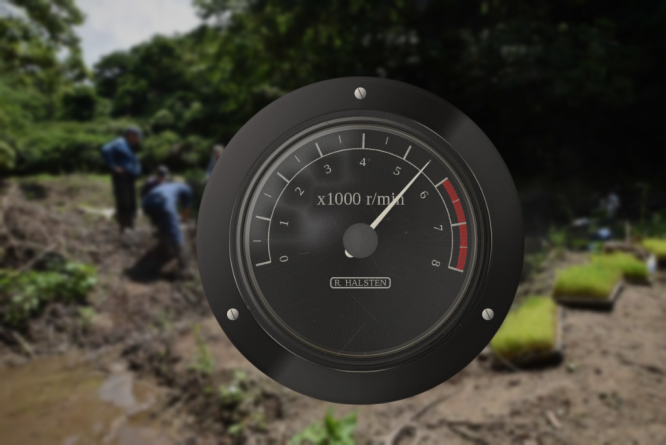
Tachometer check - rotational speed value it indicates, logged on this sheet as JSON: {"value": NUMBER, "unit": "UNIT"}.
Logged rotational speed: {"value": 5500, "unit": "rpm"}
